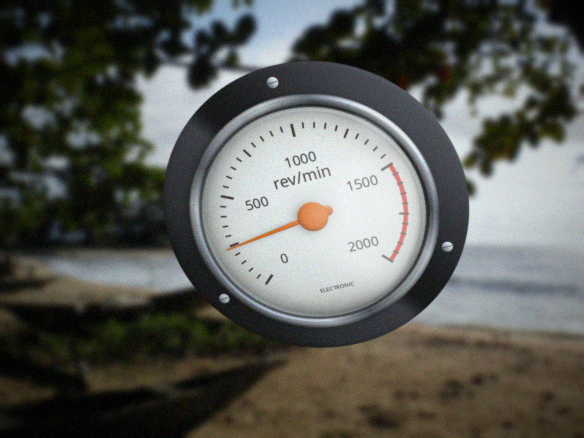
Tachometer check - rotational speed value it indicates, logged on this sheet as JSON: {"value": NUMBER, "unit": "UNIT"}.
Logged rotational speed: {"value": 250, "unit": "rpm"}
